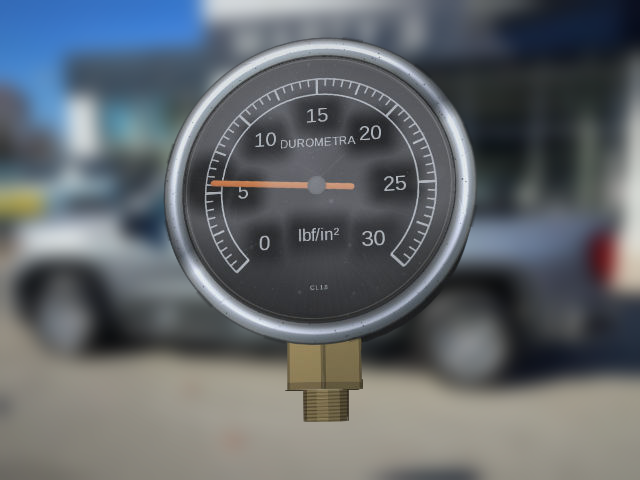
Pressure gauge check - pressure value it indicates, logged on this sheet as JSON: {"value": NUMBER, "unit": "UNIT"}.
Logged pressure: {"value": 5.5, "unit": "psi"}
